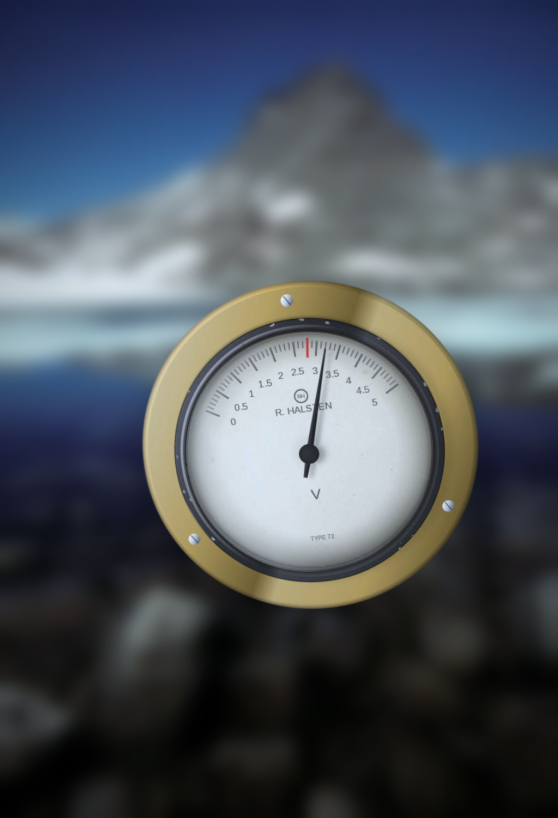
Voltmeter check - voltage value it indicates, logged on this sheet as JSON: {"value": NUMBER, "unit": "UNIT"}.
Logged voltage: {"value": 3.2, "unit": "V"}
